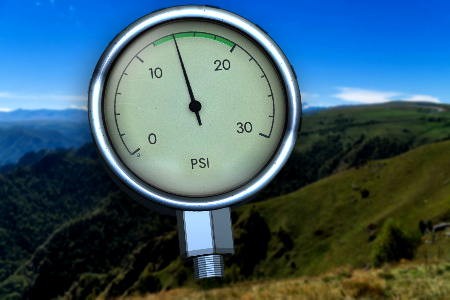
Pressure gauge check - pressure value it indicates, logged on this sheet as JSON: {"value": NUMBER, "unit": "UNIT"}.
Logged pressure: {"value": 14, "unit": "psi"}
